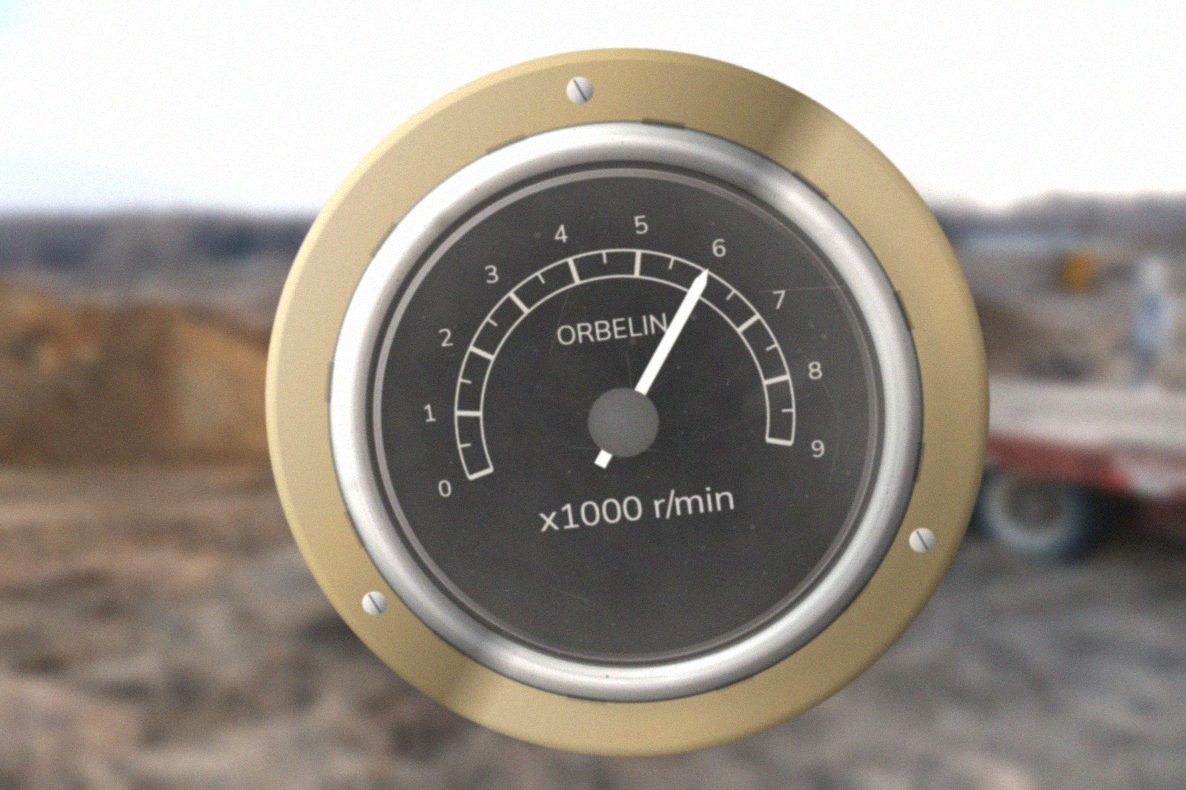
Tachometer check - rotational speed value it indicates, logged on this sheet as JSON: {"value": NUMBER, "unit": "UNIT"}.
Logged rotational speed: {"value": 6000, "unit": "rpm"}
